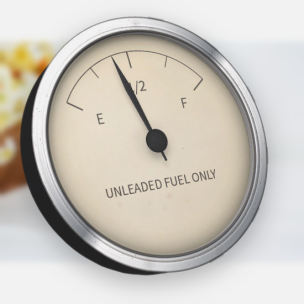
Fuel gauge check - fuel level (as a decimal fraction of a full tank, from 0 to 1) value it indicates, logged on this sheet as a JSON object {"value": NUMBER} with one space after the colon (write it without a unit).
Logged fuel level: {"value": 0.375}
